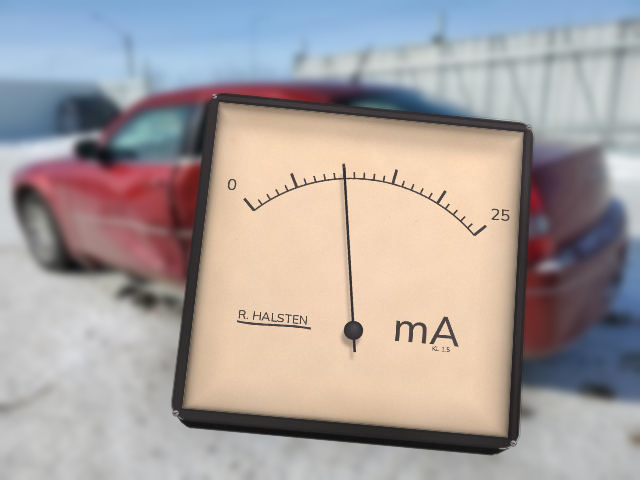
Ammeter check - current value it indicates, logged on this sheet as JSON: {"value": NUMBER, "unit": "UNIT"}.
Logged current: {"value": 10, "unit": "mA"}
